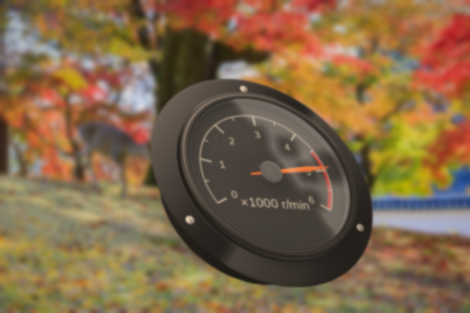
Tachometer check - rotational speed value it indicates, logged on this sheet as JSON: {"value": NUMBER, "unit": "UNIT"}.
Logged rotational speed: {"value": 5000, "unit": "rpm"}
